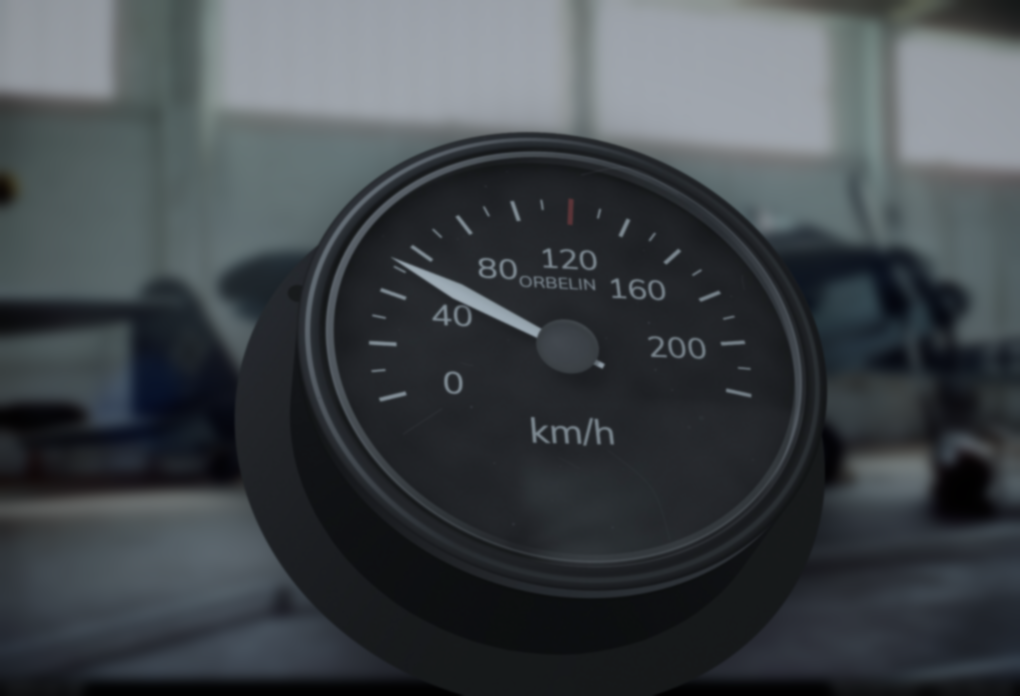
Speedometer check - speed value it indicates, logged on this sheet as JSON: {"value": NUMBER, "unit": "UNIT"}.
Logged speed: {"value": 50, "unit": "km/h"}
